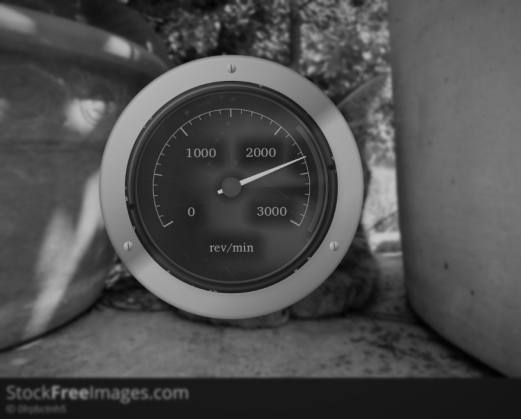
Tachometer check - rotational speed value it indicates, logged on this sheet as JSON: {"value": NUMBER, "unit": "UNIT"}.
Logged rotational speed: {"value": 2350, "unit": "rpm"}
